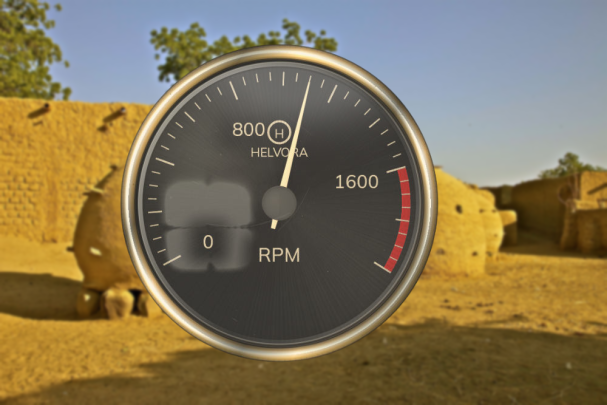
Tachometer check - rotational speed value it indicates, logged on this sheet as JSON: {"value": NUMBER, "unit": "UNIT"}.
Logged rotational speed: {"value": 1100, "unit": "rpm"}
